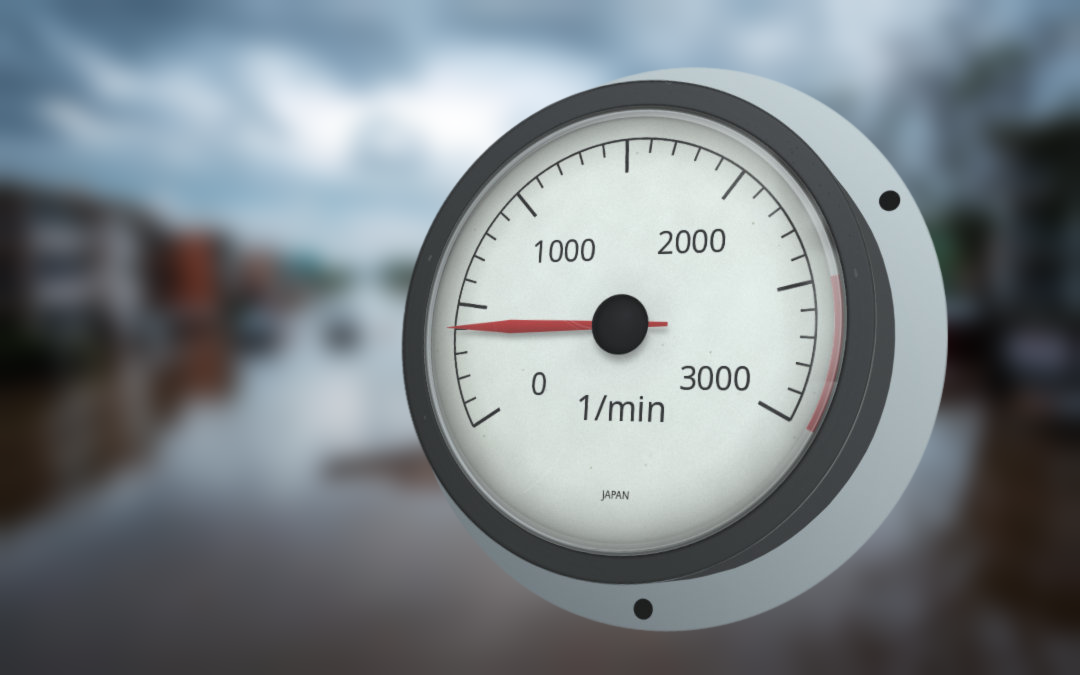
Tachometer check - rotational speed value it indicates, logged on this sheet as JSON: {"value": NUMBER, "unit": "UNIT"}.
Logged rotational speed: {"value": 400, "unit": "rpm"}
